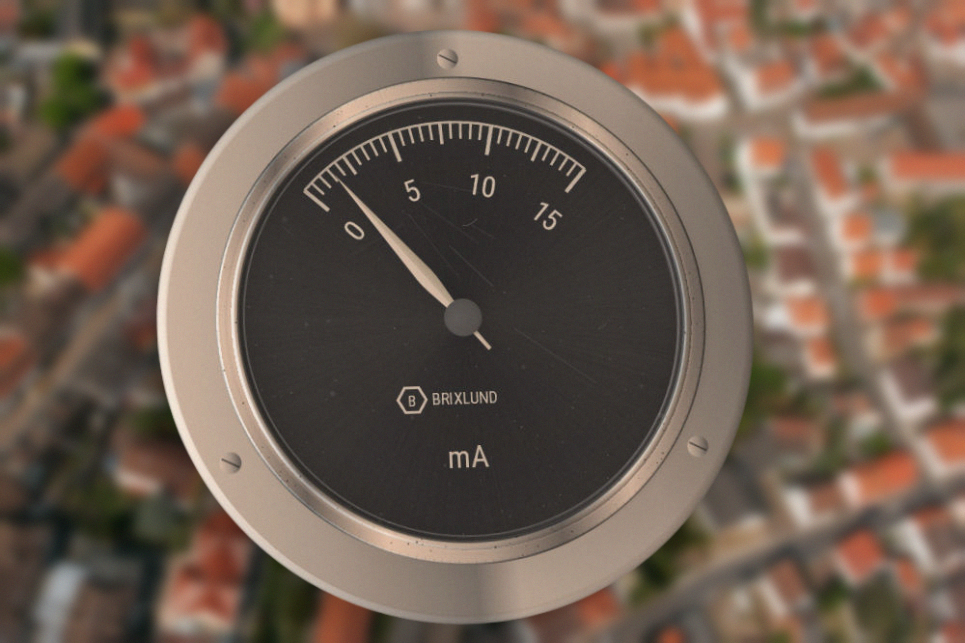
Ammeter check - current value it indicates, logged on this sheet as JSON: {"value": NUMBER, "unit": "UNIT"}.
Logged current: {"value": 1.5, "unit": "mA"}
